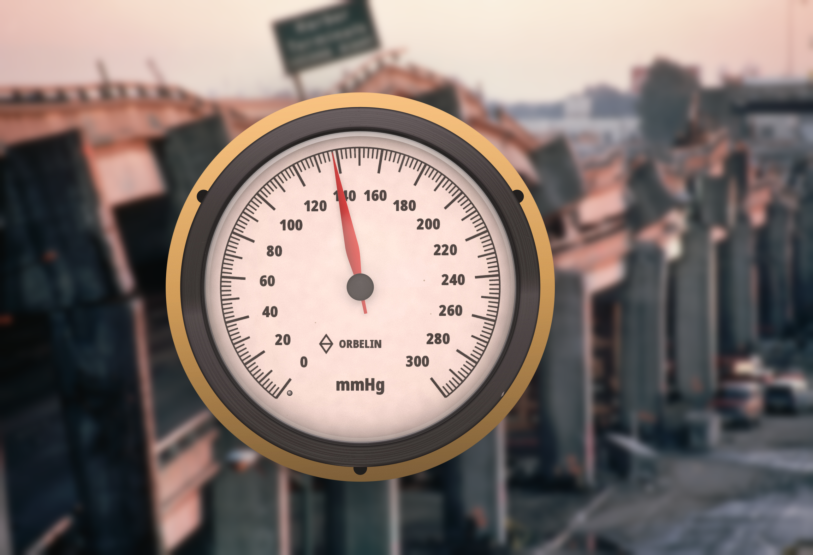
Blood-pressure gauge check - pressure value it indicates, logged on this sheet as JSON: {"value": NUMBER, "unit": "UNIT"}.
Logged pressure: {"value": 138, "unit": "mmHg"}
